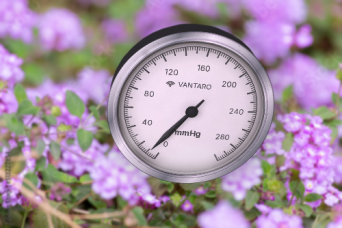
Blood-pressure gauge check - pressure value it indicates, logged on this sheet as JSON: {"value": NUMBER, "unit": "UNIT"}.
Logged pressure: {"value": 10, "unit": "mmHg"}
